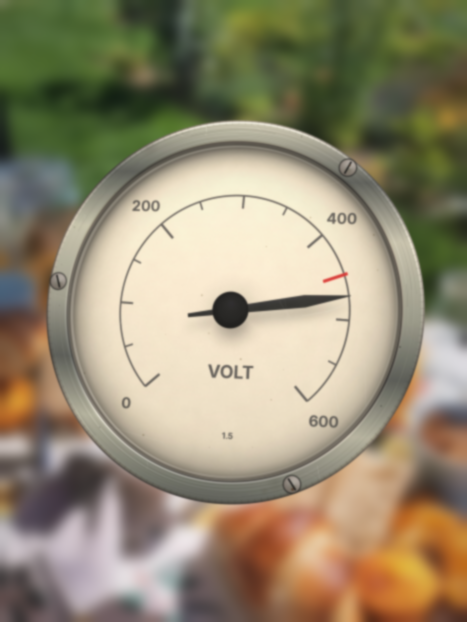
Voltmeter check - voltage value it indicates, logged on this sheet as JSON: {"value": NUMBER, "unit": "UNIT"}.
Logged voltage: {"value": 475, "unit": "V"}
